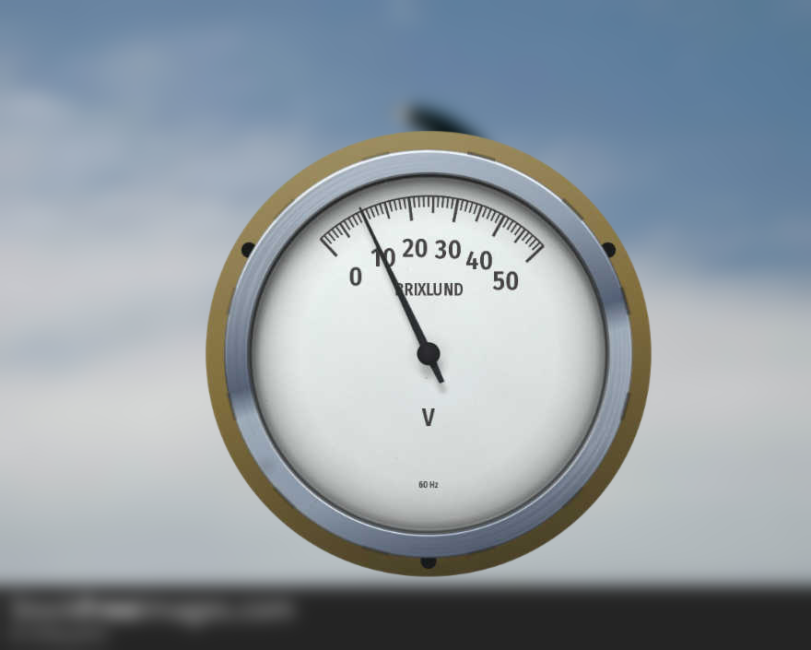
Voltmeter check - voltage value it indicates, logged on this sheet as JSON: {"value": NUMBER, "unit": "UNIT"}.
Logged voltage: {"value": 10, "unit": "V"}
